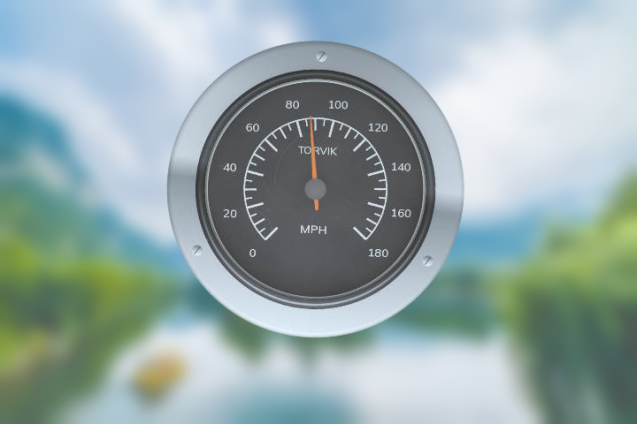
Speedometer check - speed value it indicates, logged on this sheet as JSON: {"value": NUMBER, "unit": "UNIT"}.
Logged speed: {"value": 87.5, "unit": "mph"}
